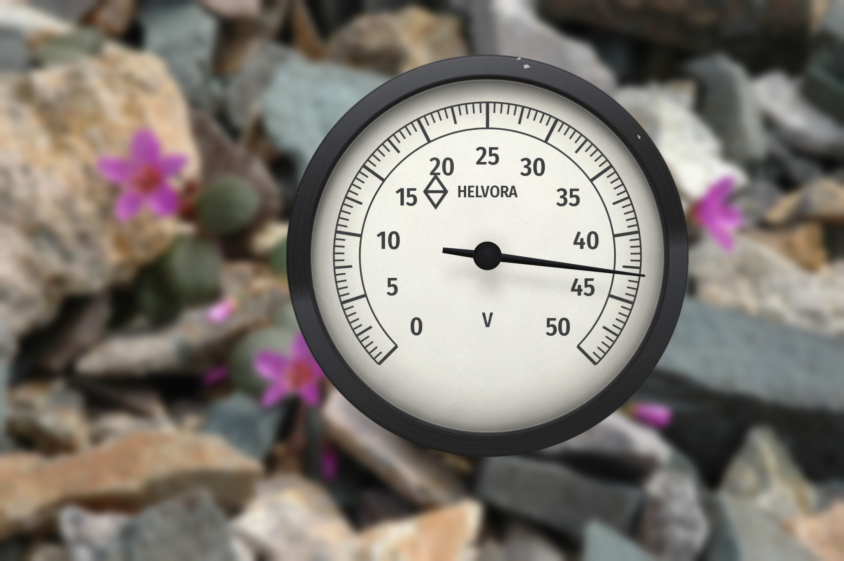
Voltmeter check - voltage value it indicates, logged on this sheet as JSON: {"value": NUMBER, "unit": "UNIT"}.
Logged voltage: {"value": 43, "unit": "V"}
